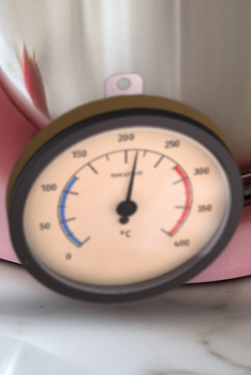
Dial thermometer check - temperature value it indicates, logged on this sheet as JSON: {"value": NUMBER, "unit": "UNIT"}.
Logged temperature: {"value": 212.5, "unit": "°C"}
